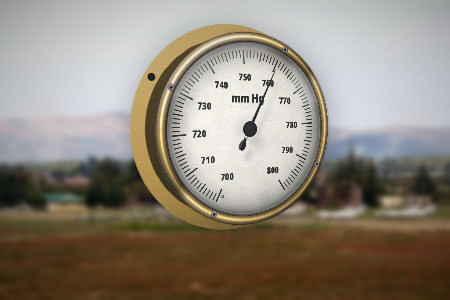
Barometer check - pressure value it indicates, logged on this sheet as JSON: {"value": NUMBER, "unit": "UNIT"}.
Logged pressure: {"value": 760, "unit": "mmHg"}
